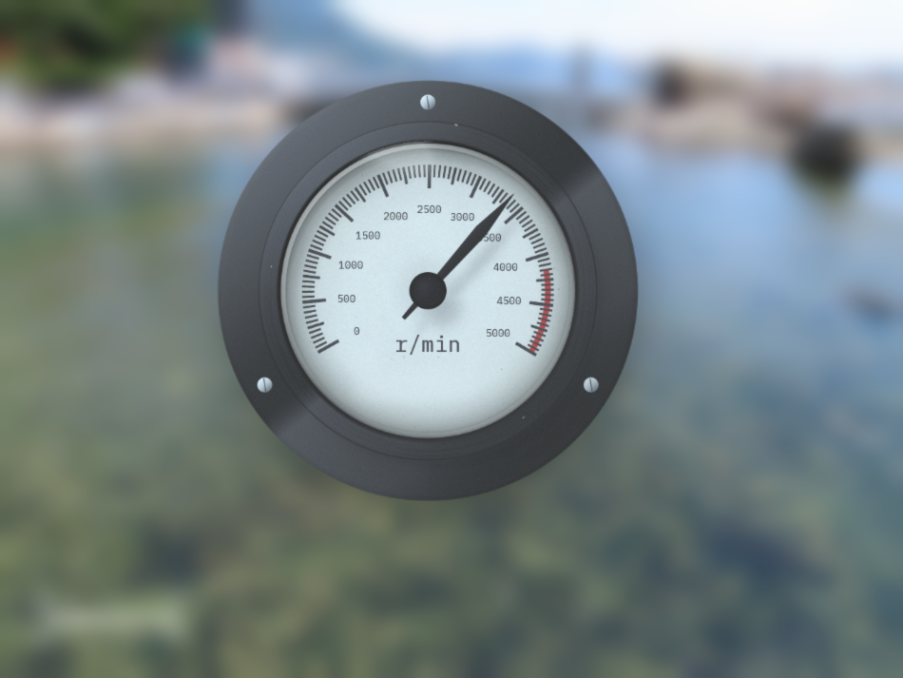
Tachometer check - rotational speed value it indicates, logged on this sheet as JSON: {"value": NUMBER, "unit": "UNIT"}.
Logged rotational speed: {"value": 3350, "unit": "rpm"}
